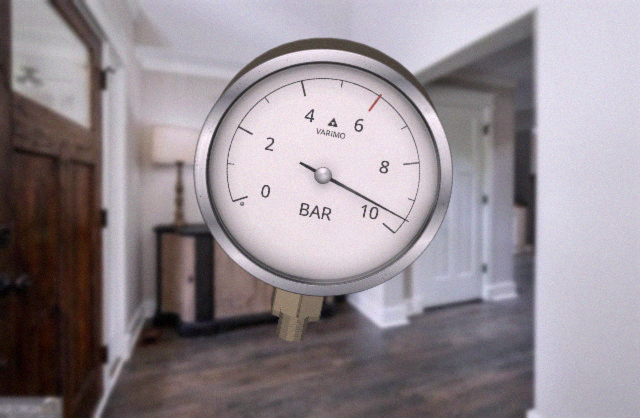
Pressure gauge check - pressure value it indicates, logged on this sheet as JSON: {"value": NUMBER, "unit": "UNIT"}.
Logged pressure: {"value": 9.5, "unit": "bar"}
